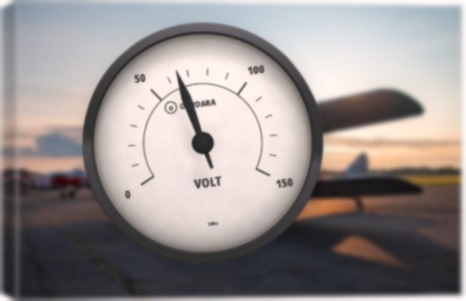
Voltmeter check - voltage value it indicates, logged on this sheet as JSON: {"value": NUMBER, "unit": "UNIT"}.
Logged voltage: {"value": 65, "unit": "V"}
